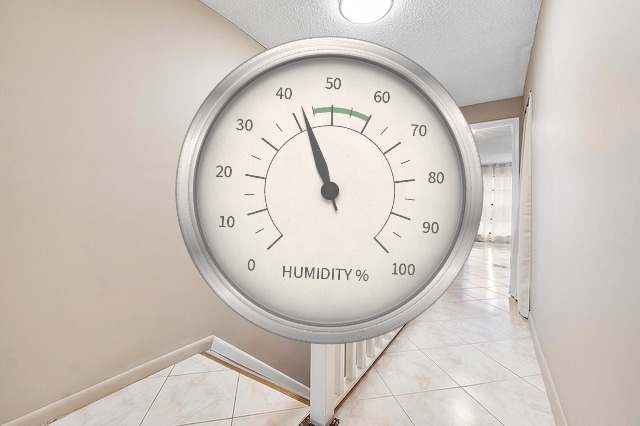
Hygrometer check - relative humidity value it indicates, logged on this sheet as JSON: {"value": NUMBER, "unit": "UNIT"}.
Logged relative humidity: {"value": 42.5, "unit": "%"}
